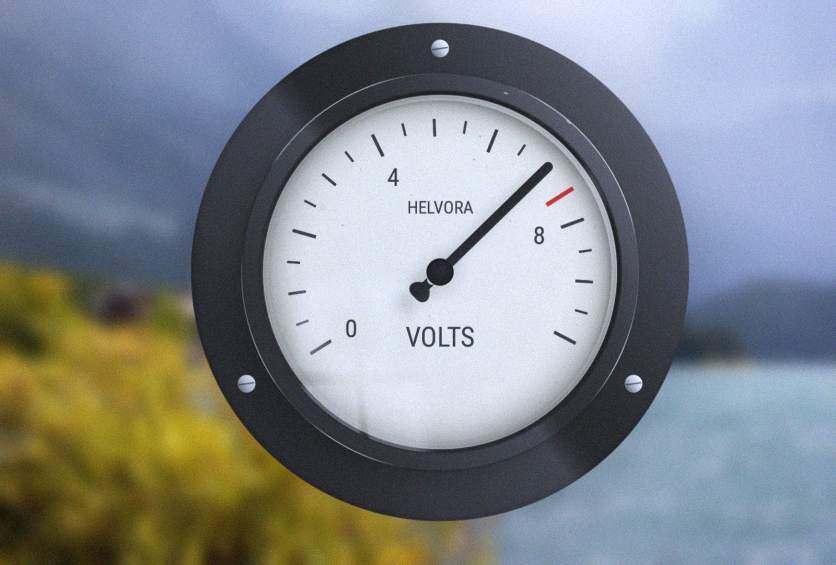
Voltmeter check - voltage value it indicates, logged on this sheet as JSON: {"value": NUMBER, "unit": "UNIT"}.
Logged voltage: {"value": 7, "unit": "V"}
